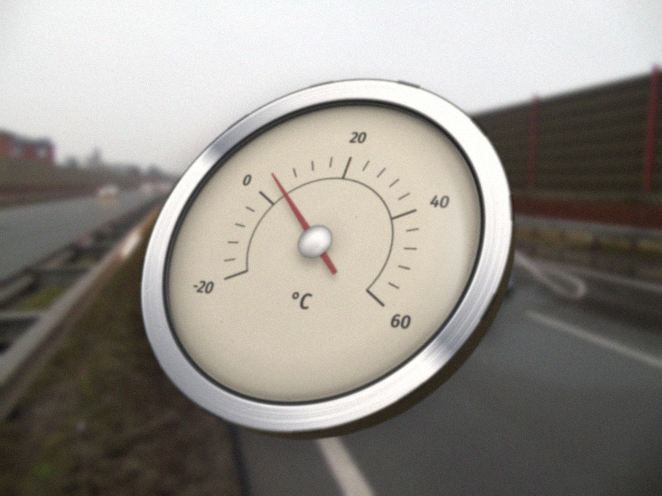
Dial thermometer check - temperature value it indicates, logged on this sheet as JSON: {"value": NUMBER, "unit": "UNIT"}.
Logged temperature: {"value": 4, "unit": "°C"}
